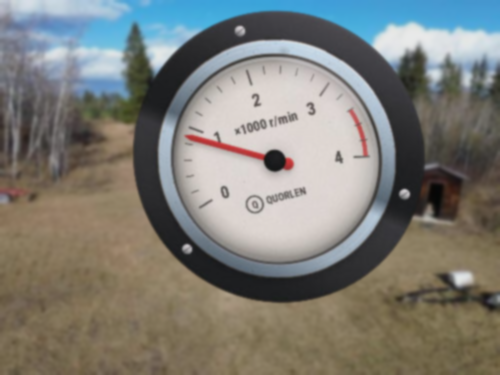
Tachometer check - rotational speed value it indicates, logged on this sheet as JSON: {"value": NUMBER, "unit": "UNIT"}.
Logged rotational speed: {"value": 900, "unit": "rpm"}
